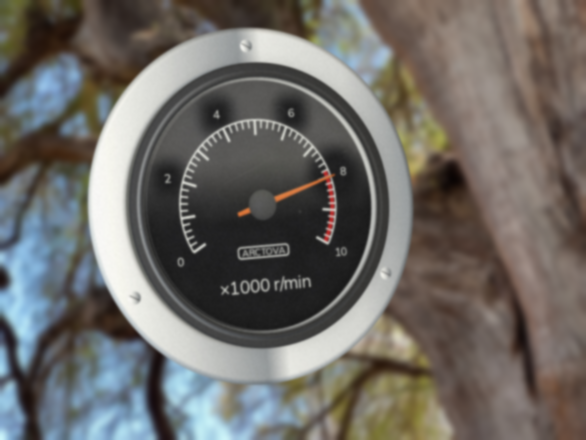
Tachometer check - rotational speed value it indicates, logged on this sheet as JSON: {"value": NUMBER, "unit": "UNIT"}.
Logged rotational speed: {"value": 8000, "unit": "rpm"}
